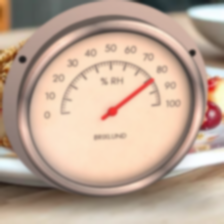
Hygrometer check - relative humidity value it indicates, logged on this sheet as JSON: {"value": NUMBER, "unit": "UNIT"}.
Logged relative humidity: {"value": 80, "unit": "%"}
